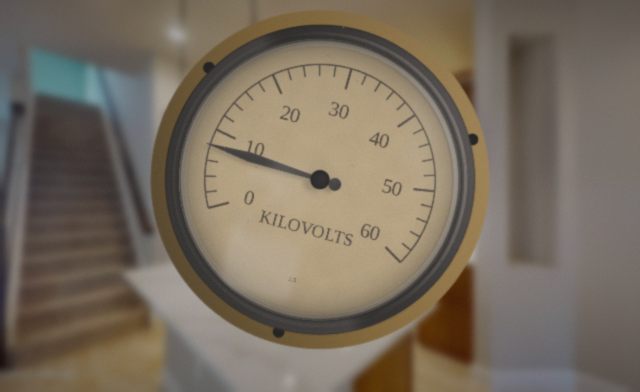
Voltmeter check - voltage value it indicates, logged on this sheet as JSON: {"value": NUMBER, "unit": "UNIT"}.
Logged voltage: {"value": 8, "unit": "kV"}
